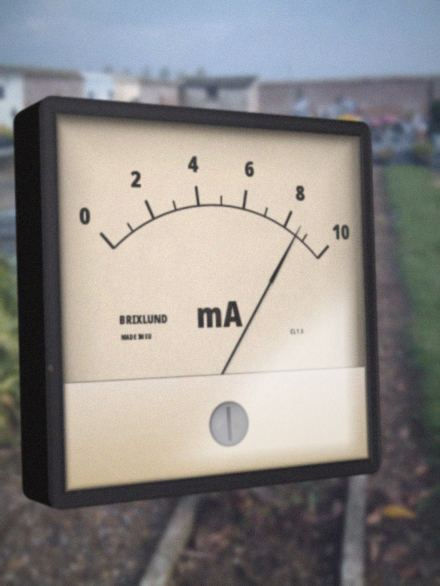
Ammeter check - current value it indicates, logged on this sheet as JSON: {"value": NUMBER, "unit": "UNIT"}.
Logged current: {"value": 8.5, "unit": "mA"}
